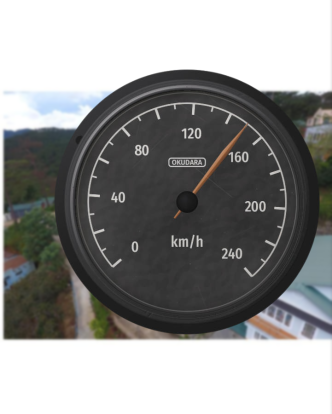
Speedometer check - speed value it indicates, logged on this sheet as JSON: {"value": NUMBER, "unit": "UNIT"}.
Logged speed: {"value": 150, "unit": "km/h"}
